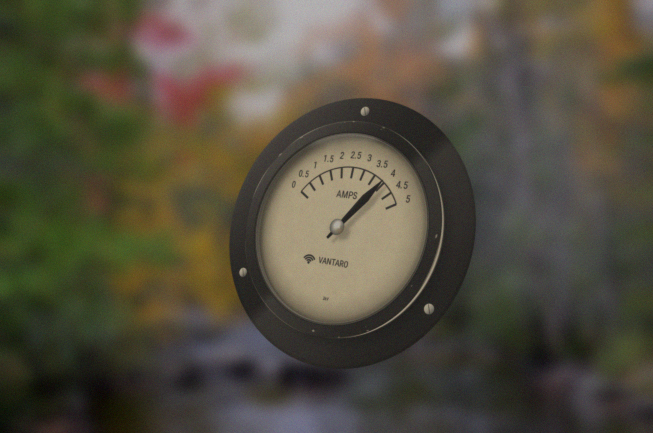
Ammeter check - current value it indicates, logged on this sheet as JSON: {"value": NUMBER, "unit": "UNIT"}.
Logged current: {"value": 4, "unit": "A"}
